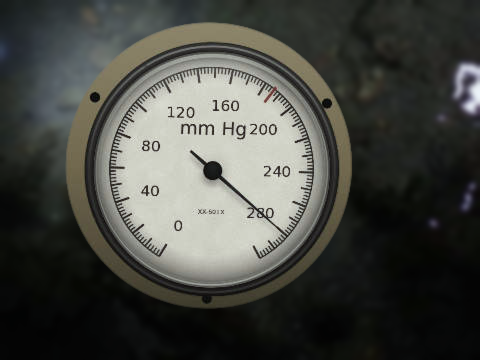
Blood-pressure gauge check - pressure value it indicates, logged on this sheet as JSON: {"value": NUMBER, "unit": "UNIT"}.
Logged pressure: {"value": 280, "unit": "mmHg"}
